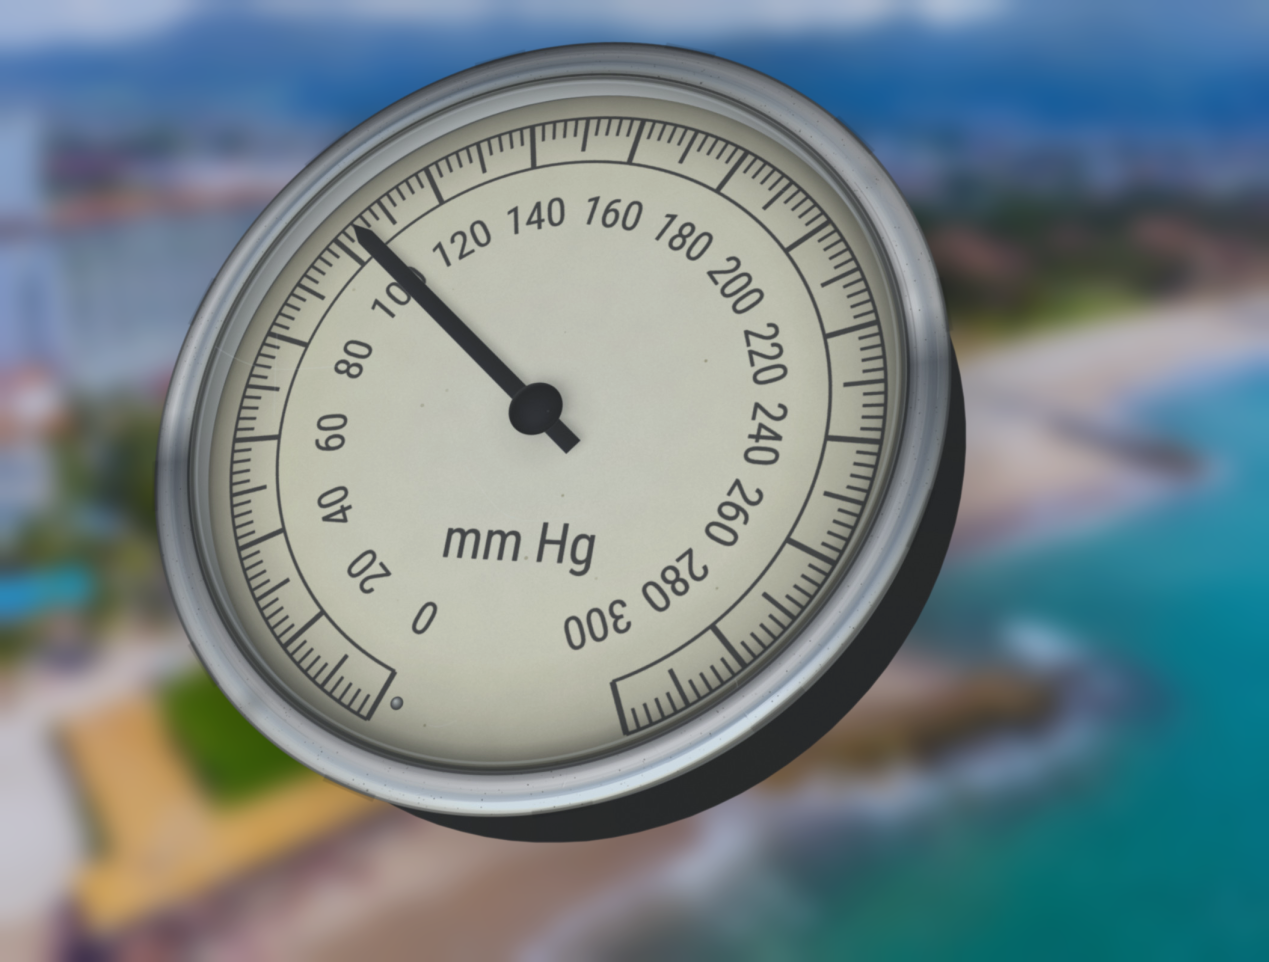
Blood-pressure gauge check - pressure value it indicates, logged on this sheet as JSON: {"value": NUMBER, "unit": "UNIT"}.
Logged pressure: {"value": 104, "unit": "mmHg"}
